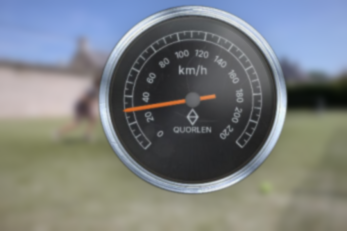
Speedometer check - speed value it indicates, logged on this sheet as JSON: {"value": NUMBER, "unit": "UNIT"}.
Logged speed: {"value": 30, "unit": "km/h"}
